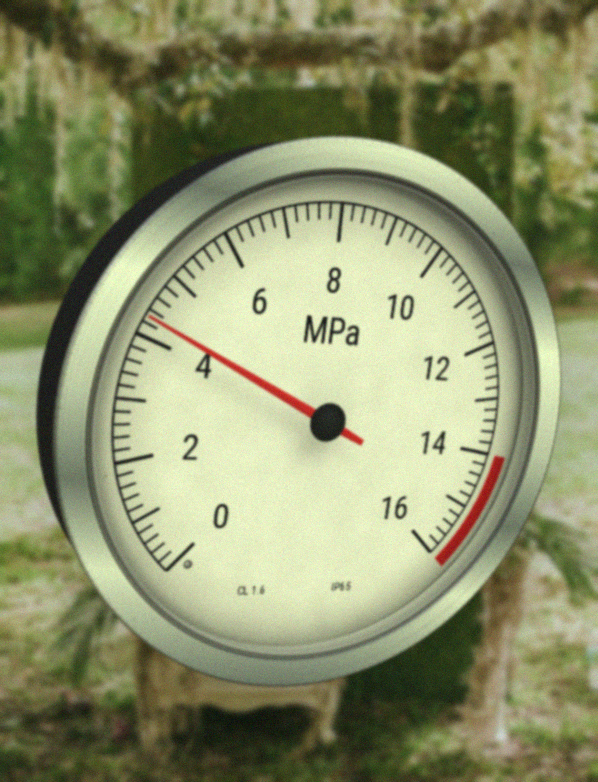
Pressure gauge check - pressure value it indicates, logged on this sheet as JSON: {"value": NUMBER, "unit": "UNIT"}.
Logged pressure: {"value": 4.3, "unit": "MPa"}
